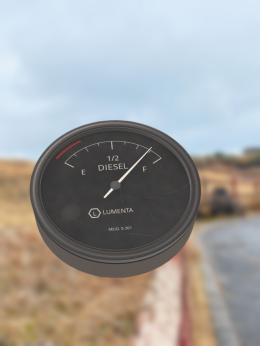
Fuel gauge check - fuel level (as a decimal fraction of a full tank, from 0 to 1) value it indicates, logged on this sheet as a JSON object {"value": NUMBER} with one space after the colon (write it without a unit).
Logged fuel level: {"value": 0.875}
